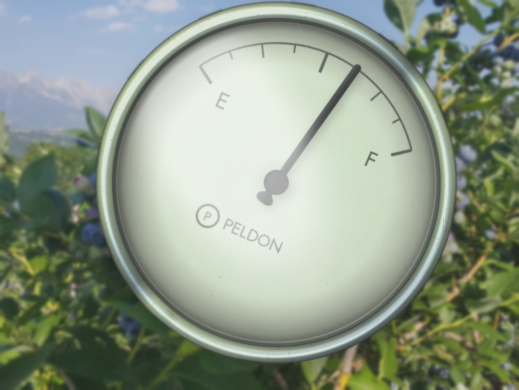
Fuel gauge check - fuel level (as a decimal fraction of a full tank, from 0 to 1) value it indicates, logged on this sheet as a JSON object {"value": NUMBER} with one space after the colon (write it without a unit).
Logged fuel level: {"value": 0.625}
